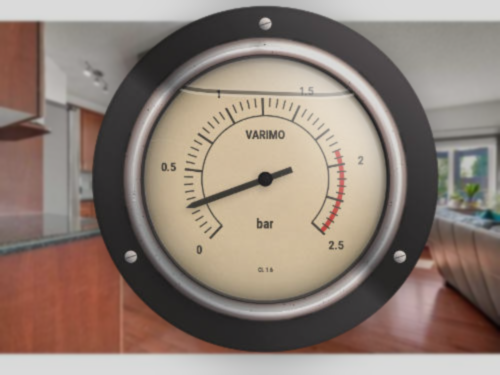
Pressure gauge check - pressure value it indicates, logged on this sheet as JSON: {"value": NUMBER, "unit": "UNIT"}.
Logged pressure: {"value": 0.25, "unit": "bar"}
